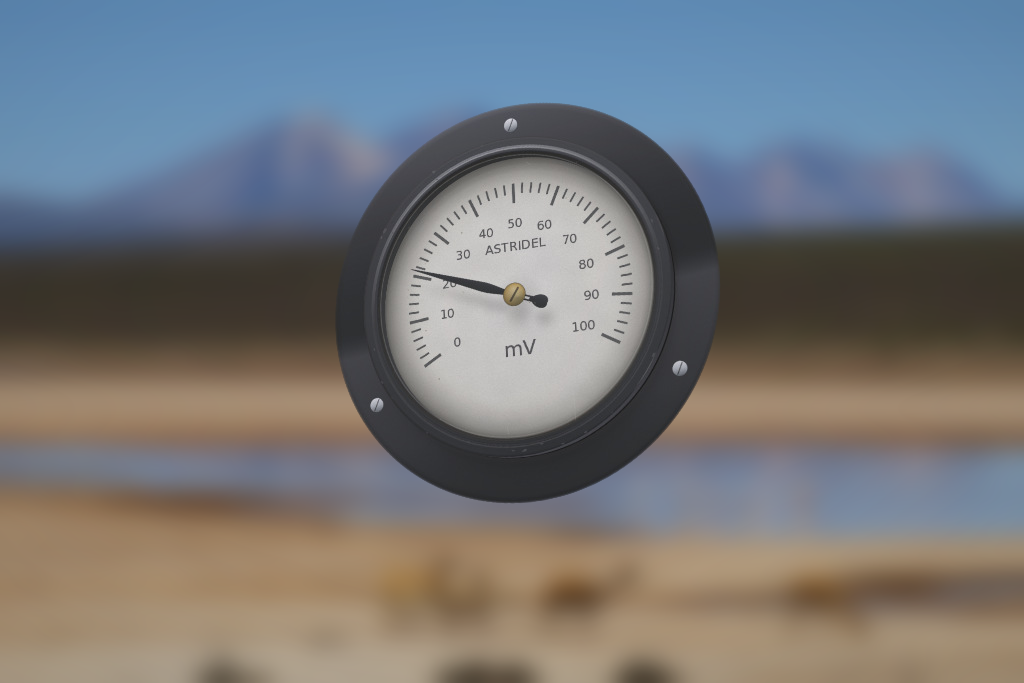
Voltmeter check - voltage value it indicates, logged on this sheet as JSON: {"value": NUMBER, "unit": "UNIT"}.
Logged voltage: {"value": 21, "unit": "mV"}
